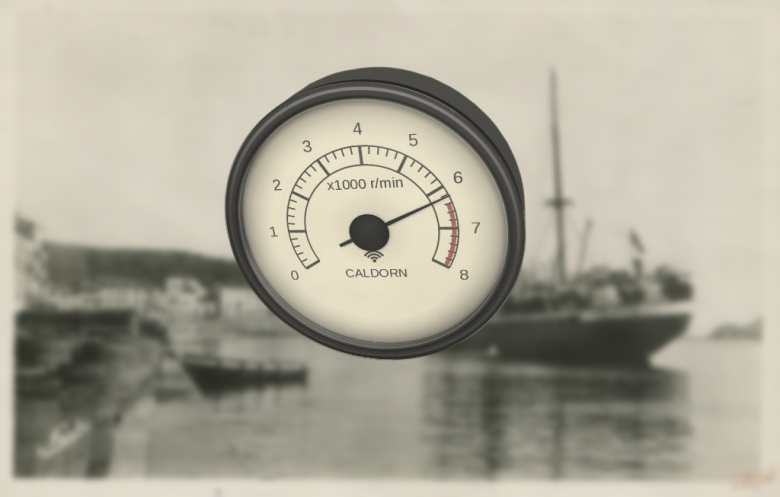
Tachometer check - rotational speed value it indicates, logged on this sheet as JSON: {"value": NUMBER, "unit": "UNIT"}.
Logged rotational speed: {"value": 6200, "unit": "rpm"}
